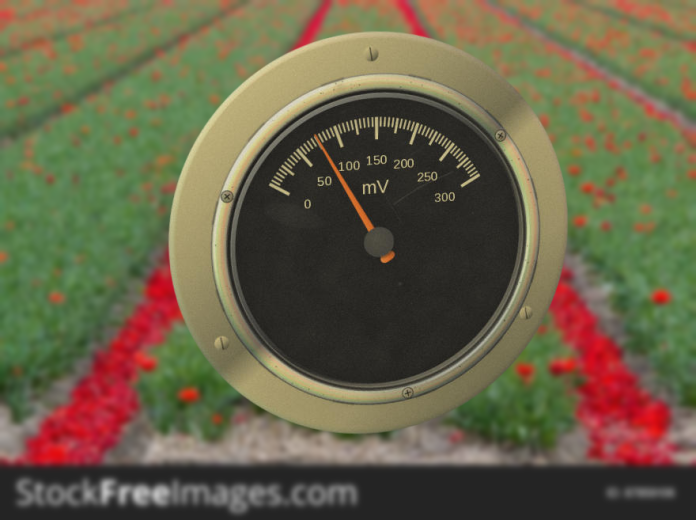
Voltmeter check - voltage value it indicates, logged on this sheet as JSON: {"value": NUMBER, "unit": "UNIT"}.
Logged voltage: {"value": 75, "unit": "mV"}
